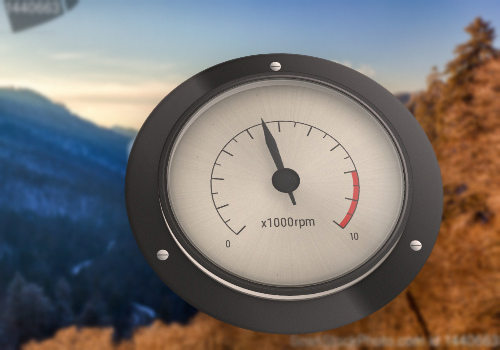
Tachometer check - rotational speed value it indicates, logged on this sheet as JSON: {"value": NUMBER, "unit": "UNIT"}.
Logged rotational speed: {"value": 4500, "unit": "rpm"}
